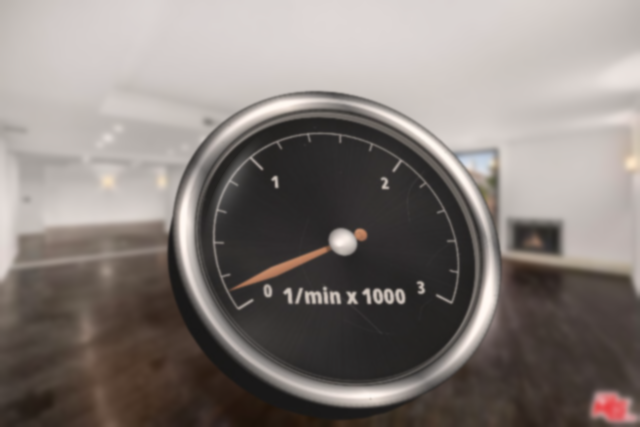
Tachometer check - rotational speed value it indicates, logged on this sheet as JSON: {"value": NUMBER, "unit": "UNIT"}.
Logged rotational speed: {"value": 100, "unit": "rpm"}
